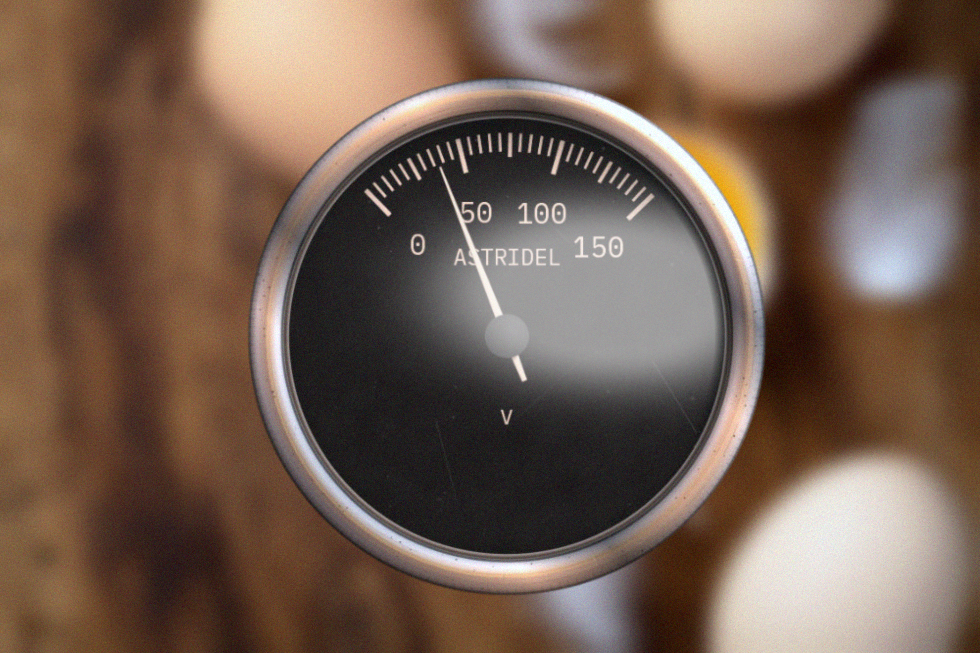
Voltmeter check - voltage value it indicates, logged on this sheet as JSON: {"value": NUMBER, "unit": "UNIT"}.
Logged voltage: {"value": 37.5, "unit": "V"}
